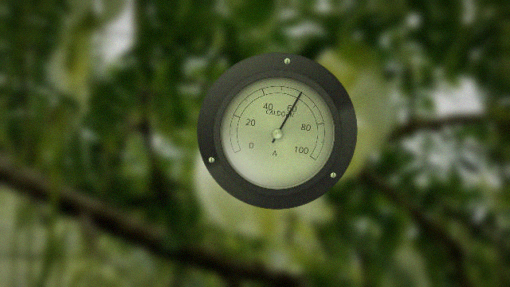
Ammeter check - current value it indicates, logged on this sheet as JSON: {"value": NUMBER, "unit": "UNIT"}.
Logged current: {"value": 60, "unit": "A"}
